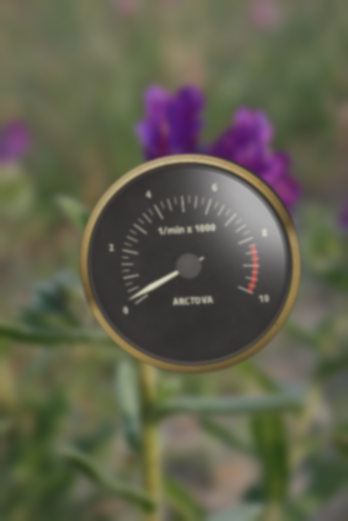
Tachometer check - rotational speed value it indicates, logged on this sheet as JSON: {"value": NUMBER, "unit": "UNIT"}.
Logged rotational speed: {"value": 250, "unit": "rpm"}
